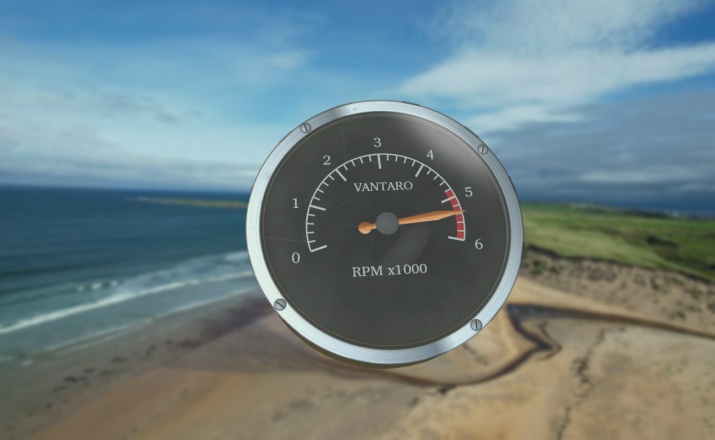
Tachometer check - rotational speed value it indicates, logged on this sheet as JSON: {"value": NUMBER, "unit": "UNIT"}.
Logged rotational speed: {"value": 5400, "unit": "rpm"}
